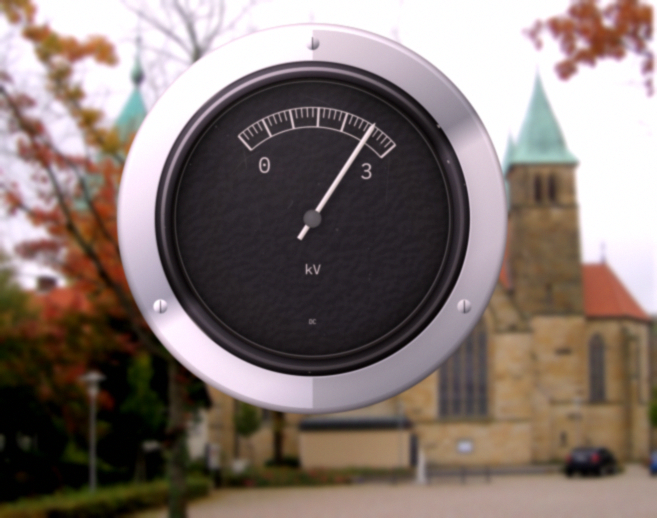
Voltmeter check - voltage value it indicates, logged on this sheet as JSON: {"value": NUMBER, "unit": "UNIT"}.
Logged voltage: {"value": 2.5, "unit": "kV"}
